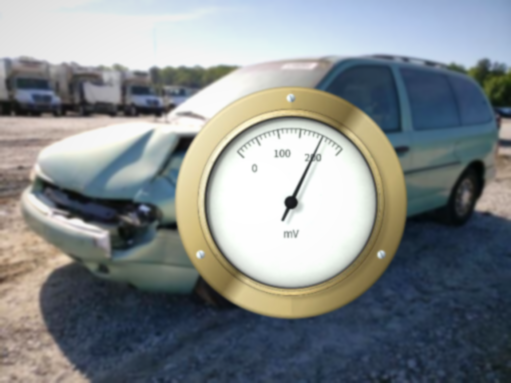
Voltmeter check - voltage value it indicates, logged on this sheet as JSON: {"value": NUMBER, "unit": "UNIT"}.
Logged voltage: {"value": 200, "unit": "mV"}
